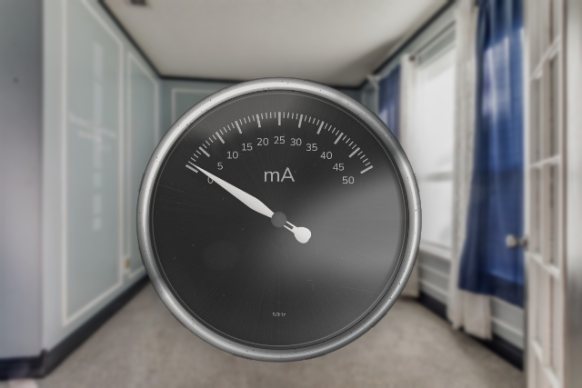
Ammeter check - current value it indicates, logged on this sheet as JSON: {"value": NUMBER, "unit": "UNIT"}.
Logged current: {"value": 1, "unit": "mA"}
